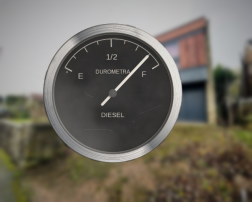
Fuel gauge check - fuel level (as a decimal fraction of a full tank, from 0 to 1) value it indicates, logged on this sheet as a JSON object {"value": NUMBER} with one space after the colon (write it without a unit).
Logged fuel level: {"value": 0.875}
